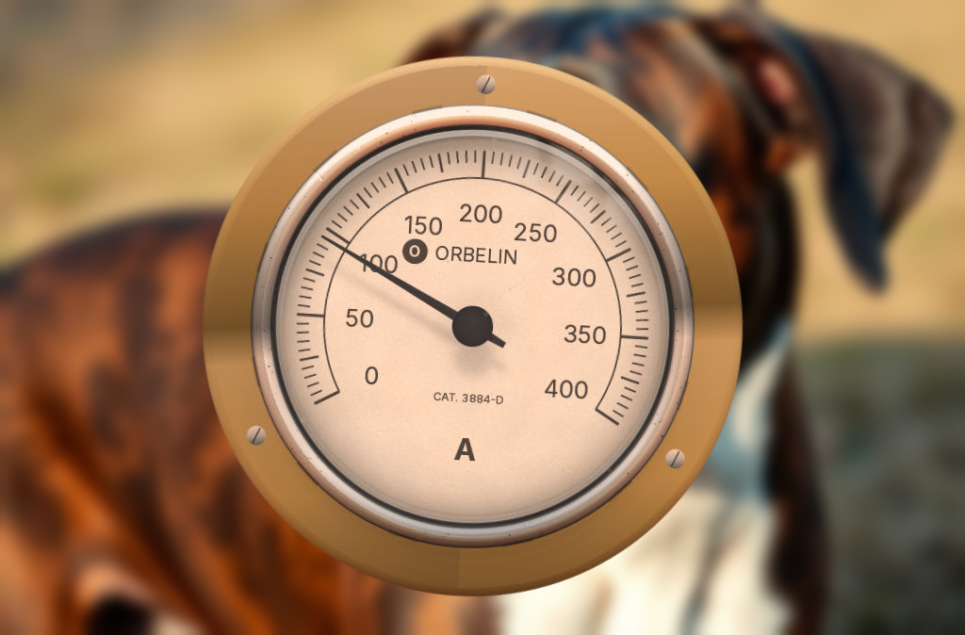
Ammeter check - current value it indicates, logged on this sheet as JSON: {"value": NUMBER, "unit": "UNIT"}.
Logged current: {"value": 95, "unit": "A"}
